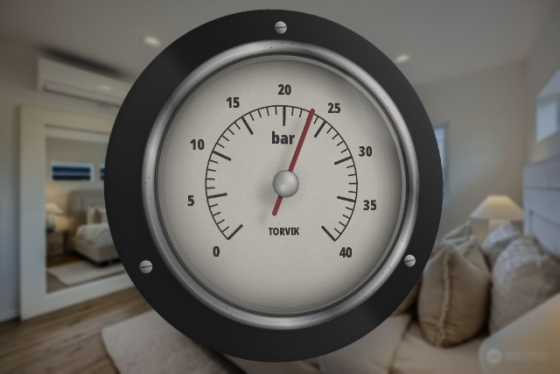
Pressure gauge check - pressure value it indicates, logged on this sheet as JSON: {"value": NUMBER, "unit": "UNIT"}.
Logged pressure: {"value": 23, "unit": "bar"}
